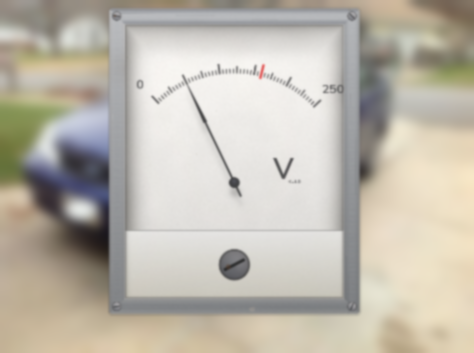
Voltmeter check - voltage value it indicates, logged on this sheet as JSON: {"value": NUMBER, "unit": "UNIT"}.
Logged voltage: {"value": 50, "unit": "V"}
